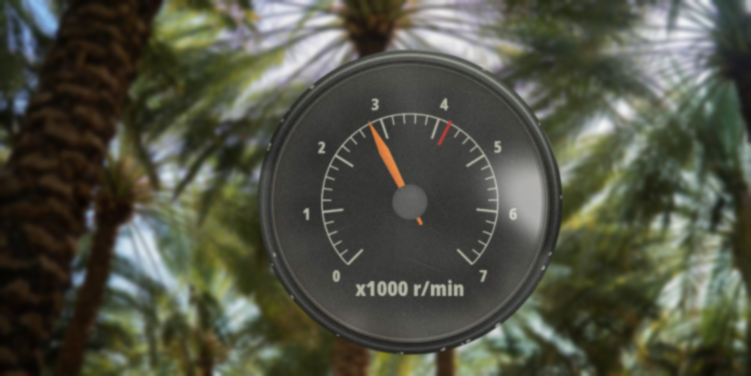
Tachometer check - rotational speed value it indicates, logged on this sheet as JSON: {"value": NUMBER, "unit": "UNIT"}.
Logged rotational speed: {"value": 2800, "unit": "rpm"}
